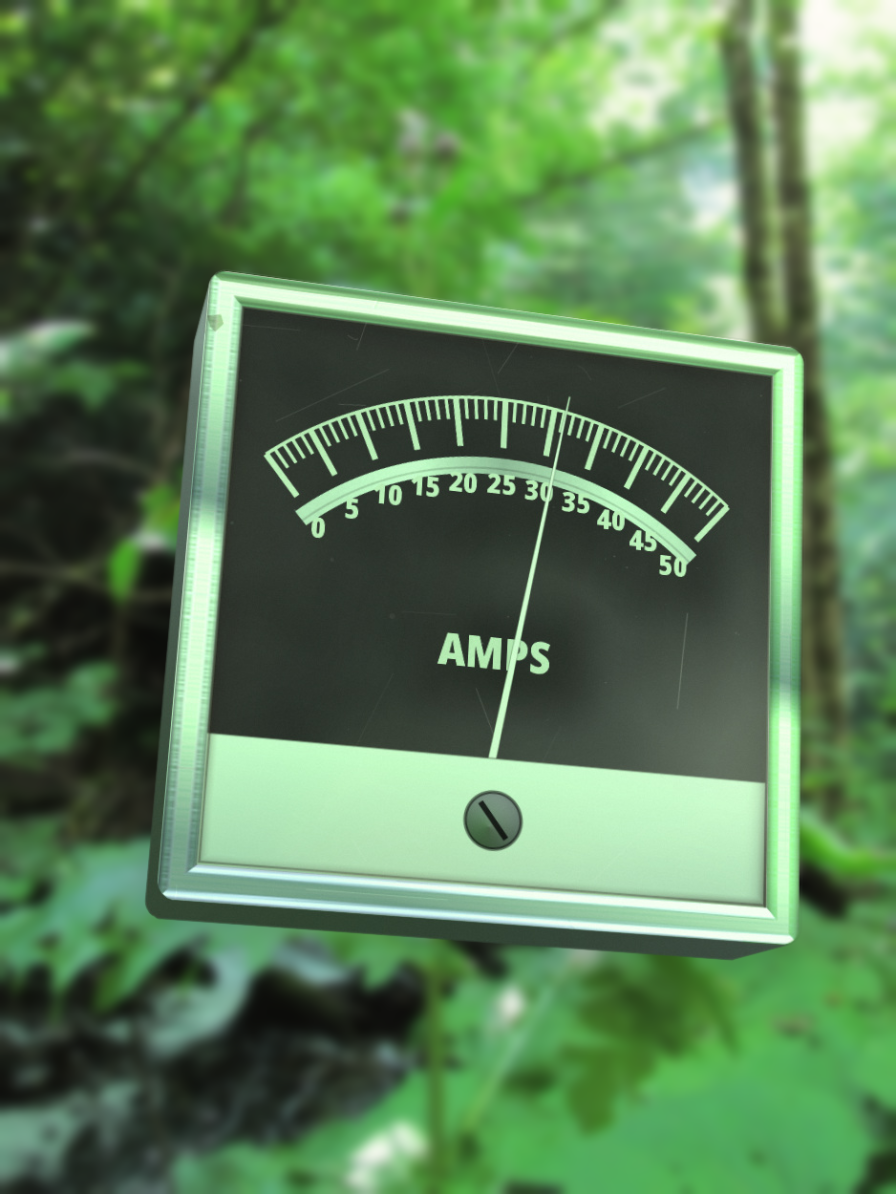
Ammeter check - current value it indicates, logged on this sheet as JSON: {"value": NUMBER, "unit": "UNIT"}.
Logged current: {"value": 31, "unit": "A"}
